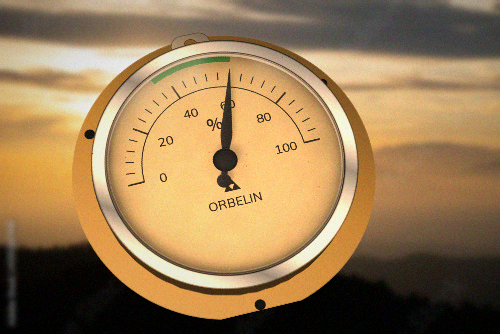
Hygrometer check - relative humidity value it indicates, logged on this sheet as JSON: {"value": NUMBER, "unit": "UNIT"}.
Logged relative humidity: {"value": 60, "unit": "%"}
